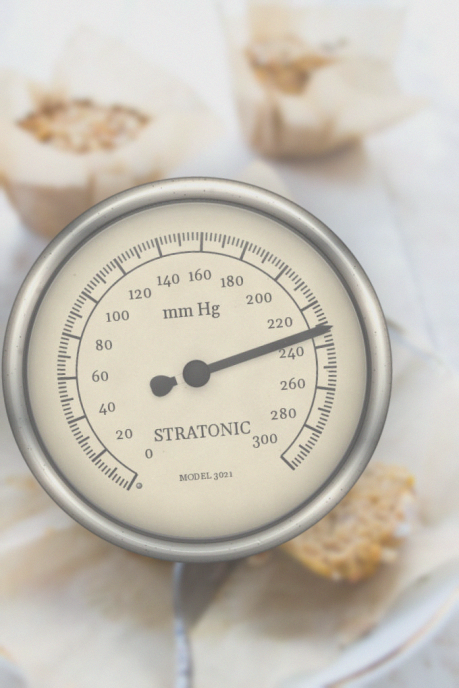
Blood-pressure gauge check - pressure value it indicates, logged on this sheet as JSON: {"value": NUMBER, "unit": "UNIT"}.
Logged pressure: {"value": 232, "unit": "mmHg"}
